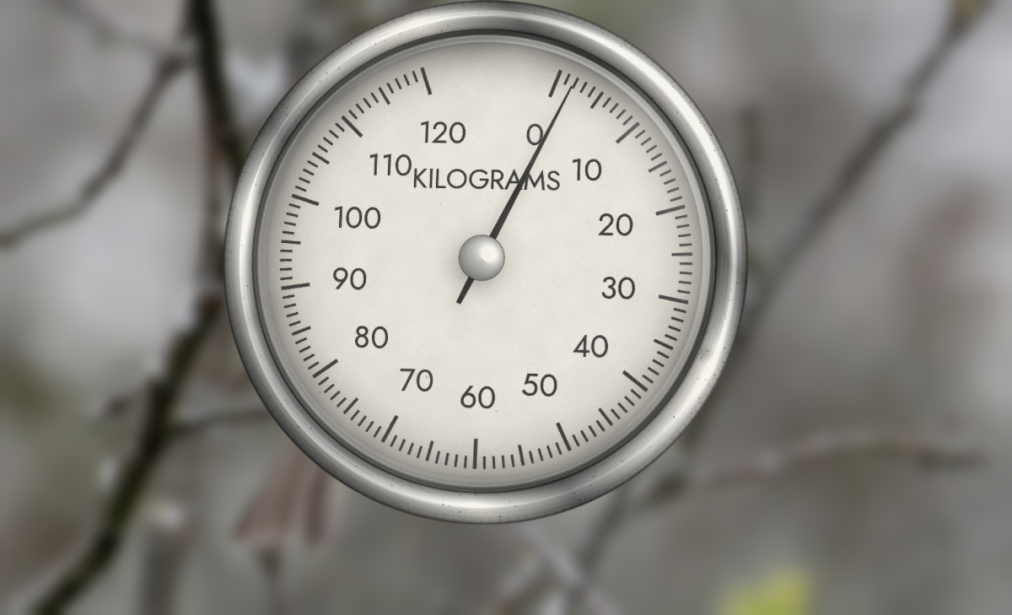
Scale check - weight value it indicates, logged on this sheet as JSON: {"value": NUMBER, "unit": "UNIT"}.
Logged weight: {"value": 2, "unit": "kg"}
